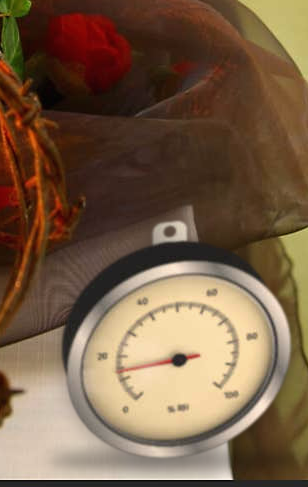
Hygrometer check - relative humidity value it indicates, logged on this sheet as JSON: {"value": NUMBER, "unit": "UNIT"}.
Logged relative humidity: {"value": 15, "unit": "%"}
